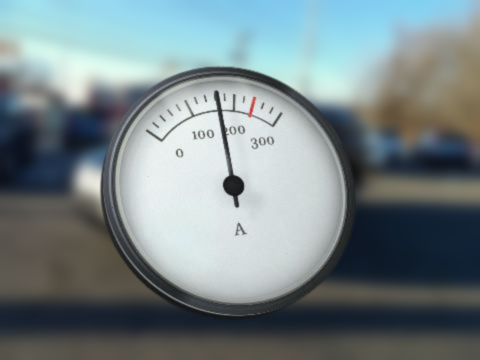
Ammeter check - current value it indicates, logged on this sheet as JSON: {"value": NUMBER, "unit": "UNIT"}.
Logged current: {"value": 160, "unit": "A"}
